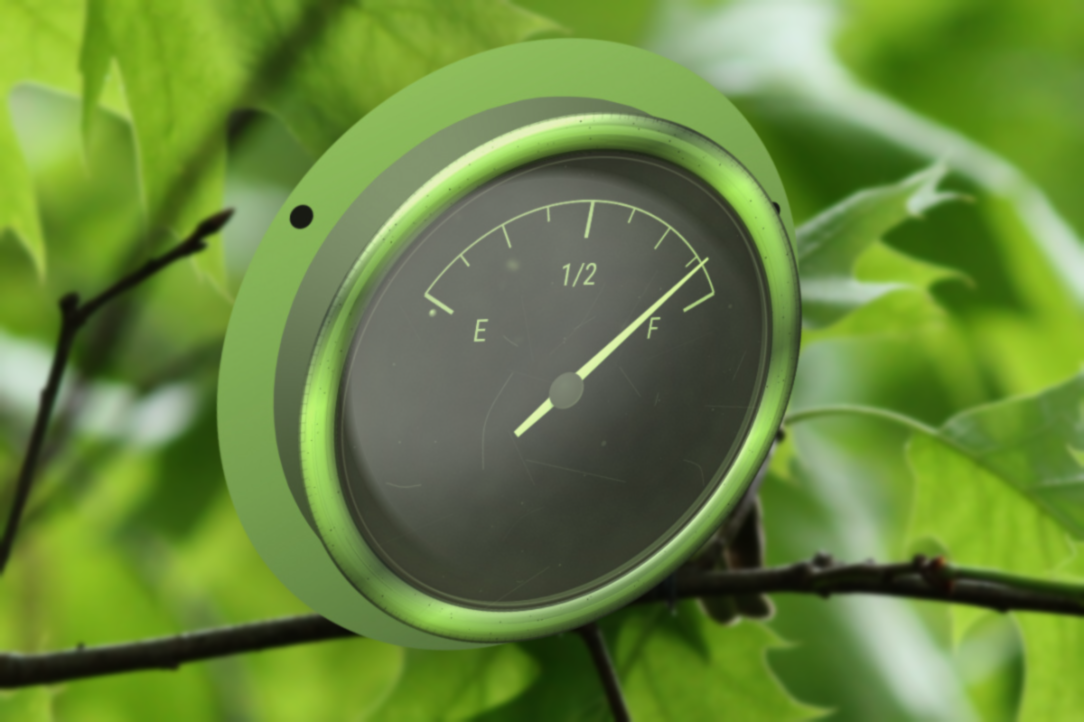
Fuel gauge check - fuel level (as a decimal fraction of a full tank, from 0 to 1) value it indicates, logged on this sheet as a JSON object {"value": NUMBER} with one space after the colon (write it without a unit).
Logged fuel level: {"value": 0.875}
